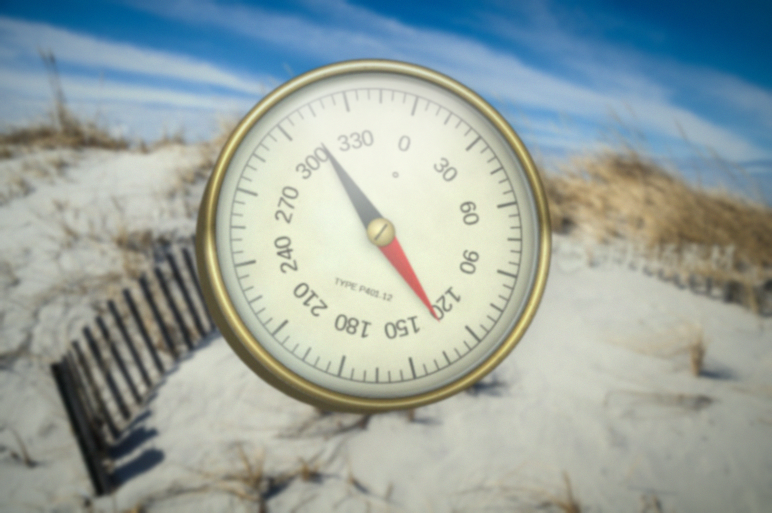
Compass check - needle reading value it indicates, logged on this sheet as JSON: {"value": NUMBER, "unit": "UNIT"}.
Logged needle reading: {"value": 130, "unit": "°"}
